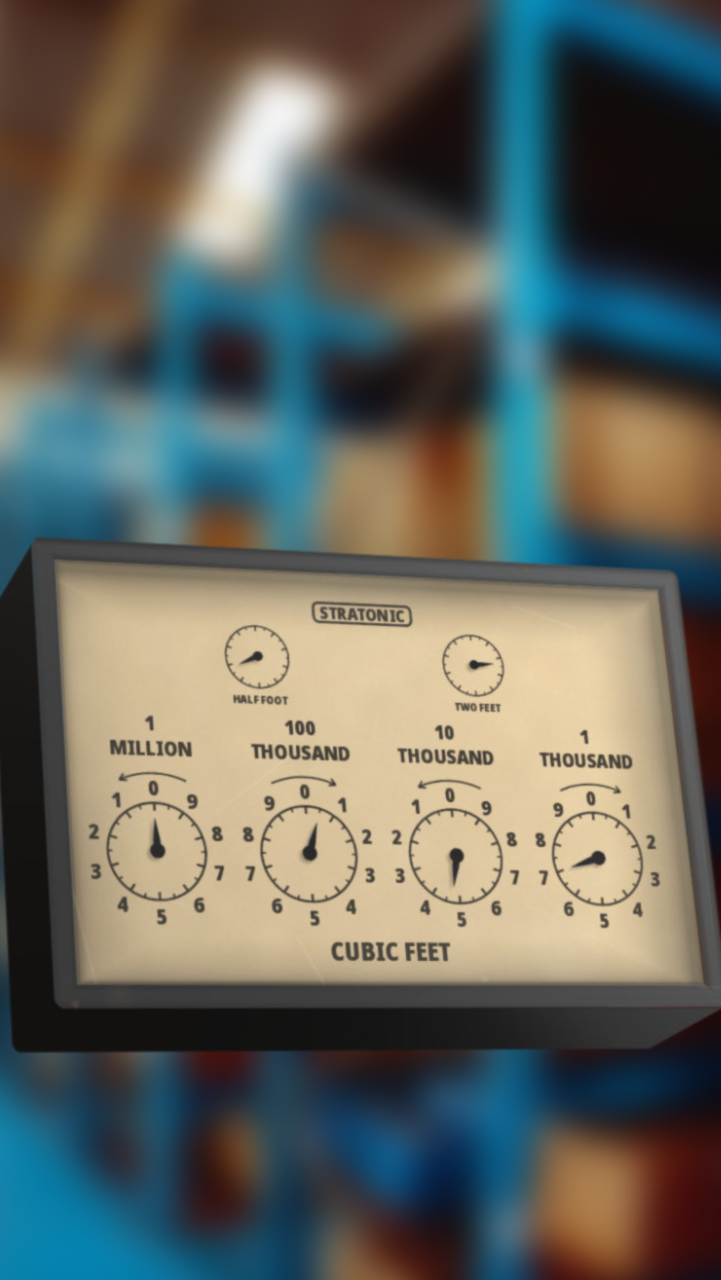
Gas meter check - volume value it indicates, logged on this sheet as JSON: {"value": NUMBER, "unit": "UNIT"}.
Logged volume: {"value": 4700, "unit": "ft³"}
